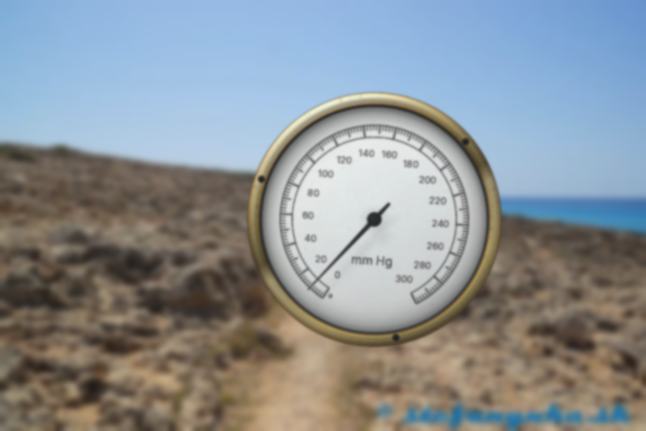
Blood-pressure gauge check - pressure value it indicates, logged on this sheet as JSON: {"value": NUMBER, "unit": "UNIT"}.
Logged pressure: {"value": 10, "unit": "mmHg"}
